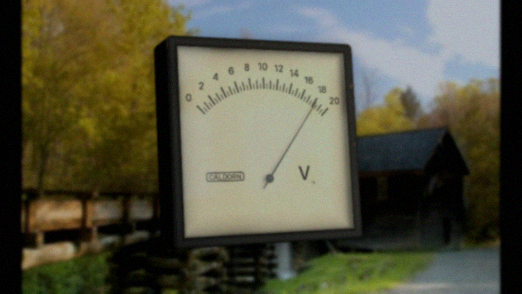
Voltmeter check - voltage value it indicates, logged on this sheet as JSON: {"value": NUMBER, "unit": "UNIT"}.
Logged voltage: {"value": 18, "unit": "V"}
